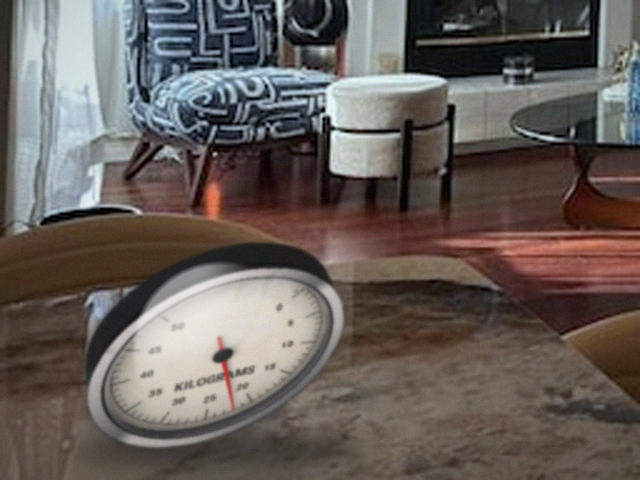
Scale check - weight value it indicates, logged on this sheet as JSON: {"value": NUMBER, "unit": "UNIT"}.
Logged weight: {"value": 22, "unit": "kg"}
